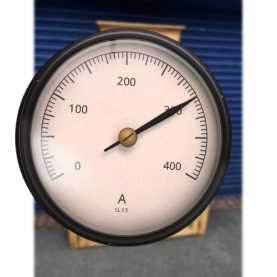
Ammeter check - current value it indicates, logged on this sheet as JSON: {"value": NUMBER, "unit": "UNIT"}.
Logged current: {"value": 300, "unit": "A"}
